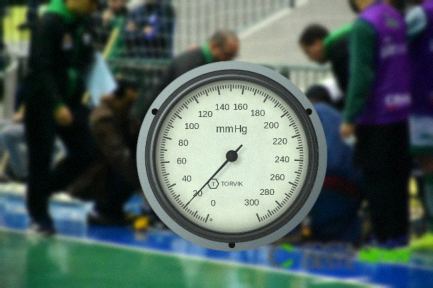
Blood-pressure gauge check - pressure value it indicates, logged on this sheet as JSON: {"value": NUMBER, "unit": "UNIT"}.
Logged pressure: {"value": 20, "unit": "mmHg"}
